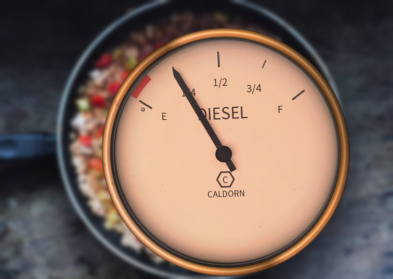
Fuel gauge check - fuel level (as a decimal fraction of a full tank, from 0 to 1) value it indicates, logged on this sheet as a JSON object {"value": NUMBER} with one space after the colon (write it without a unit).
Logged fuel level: {"value": 0.25}
